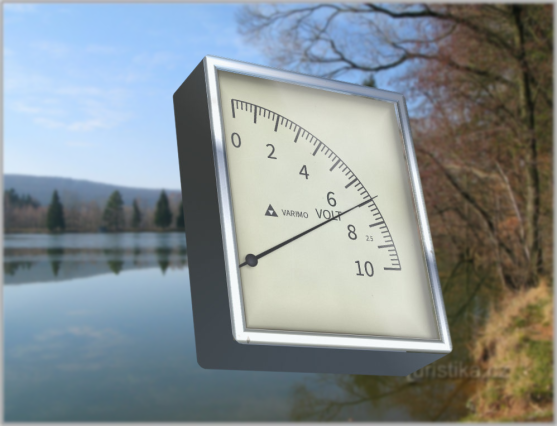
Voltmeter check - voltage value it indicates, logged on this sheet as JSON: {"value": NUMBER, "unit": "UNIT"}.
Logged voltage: {"value": 7, "unit": "V"}
